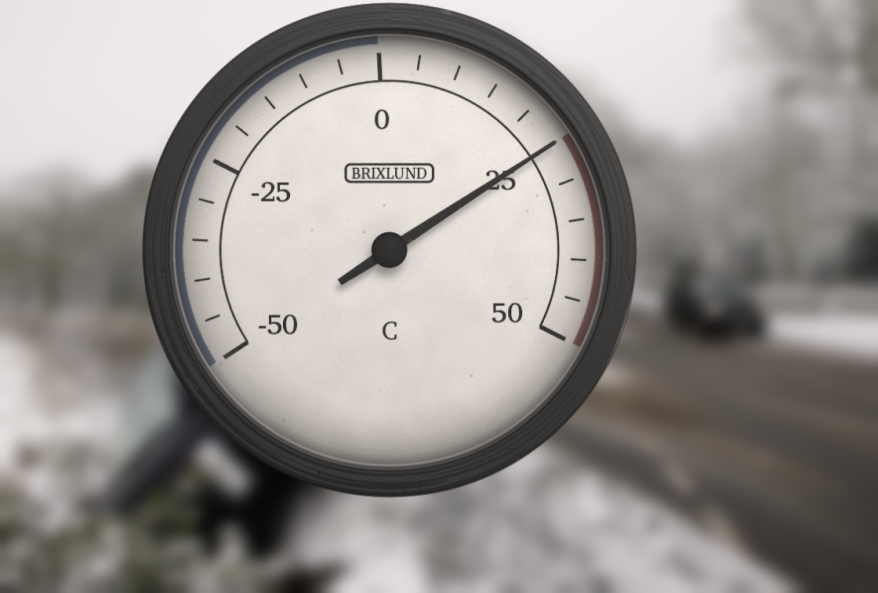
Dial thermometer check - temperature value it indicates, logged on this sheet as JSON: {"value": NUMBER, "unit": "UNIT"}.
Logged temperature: {"value": 25, "unit": "°C"}
